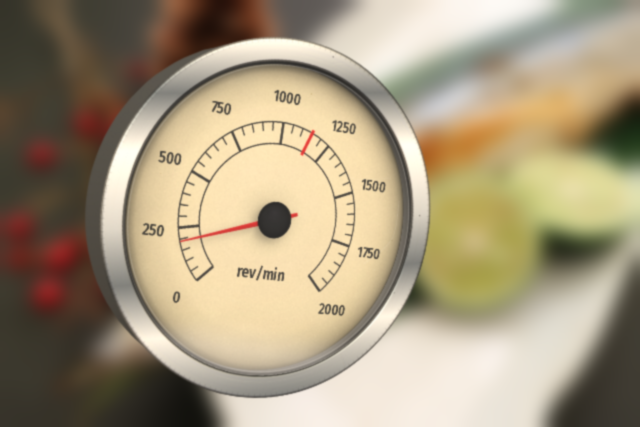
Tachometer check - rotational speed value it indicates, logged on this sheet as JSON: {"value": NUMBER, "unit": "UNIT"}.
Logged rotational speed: {"value": 200, "unit": "rpm"}
